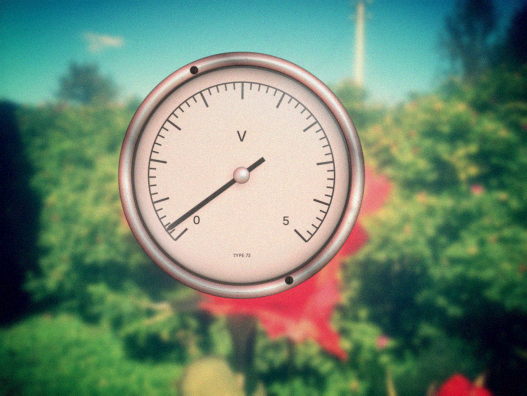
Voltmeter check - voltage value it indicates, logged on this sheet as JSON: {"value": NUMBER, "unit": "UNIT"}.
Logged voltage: {"value": 0.15, "unit": "V"}
